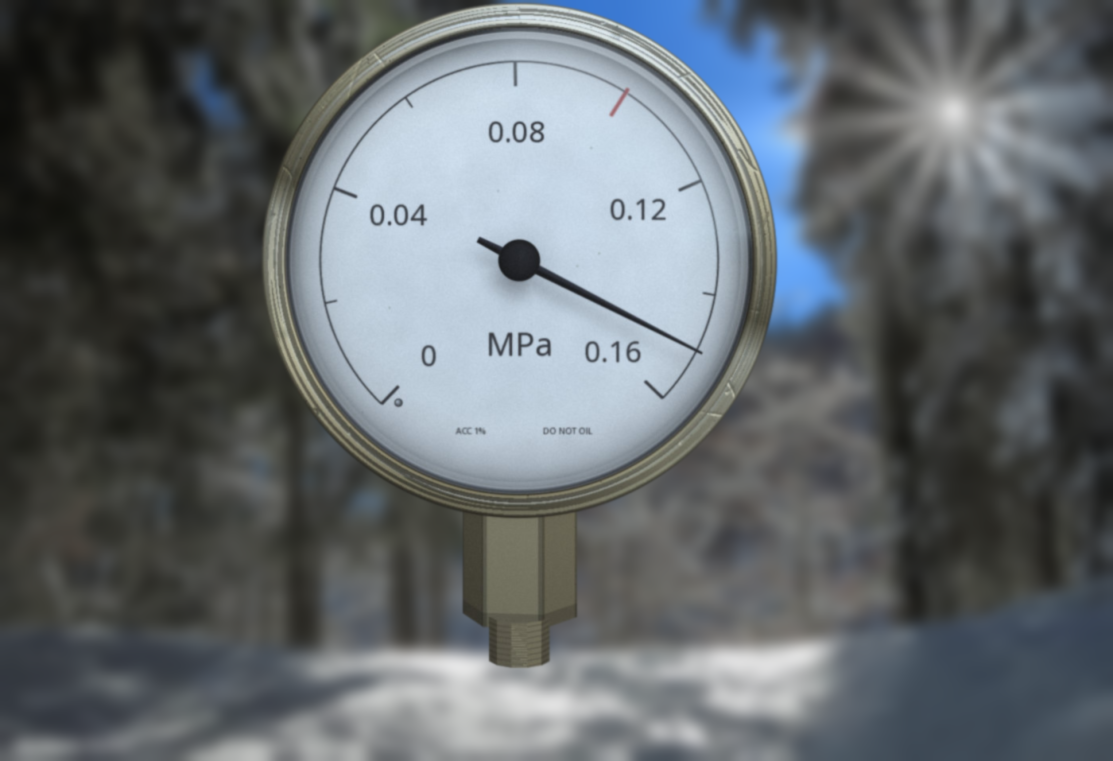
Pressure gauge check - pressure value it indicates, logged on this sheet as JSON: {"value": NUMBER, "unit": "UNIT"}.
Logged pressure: {"value": 0.15, "unit": "MPa"}
